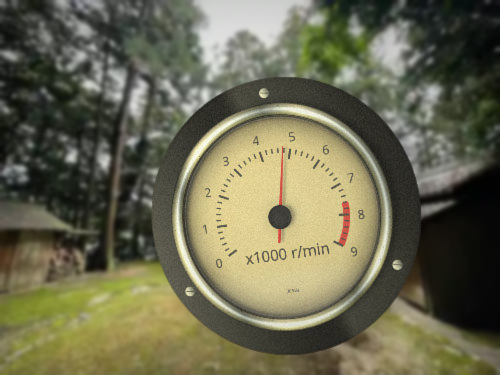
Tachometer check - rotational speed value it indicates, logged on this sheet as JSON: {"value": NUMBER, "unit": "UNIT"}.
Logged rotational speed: {"value": 4800, "unit": "rpm"}
